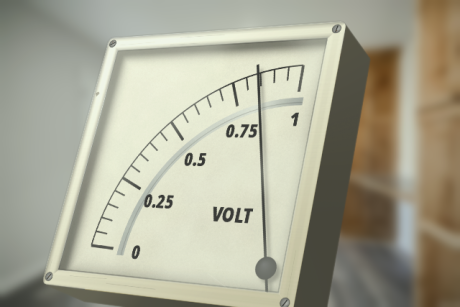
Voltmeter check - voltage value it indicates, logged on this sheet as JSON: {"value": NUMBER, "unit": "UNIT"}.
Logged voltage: {"value": 0.85, "unit": "V"}
